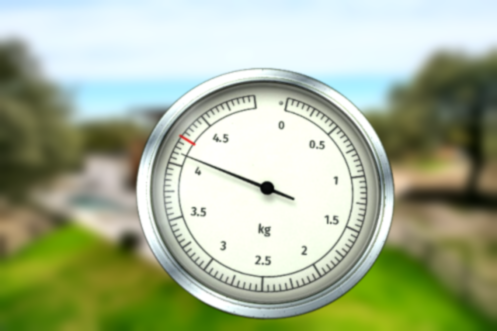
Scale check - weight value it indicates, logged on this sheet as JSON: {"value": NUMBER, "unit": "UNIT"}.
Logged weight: {"value": 4.1, "unit": "kg"}
